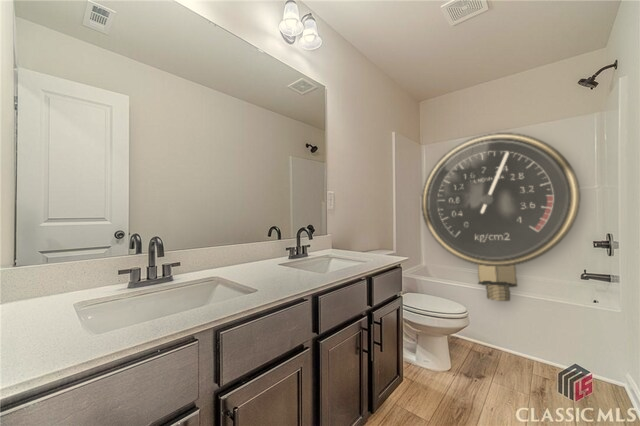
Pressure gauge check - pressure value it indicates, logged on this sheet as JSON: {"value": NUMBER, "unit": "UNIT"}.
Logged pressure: {"value": 2.4, "unit": "kg/cm²"}
